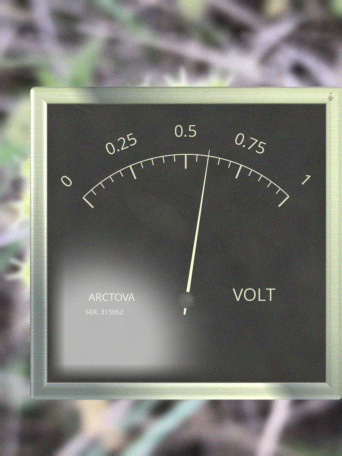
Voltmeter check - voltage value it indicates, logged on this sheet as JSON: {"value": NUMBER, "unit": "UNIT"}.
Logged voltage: {"value": 0.6, "unit": "V"}
